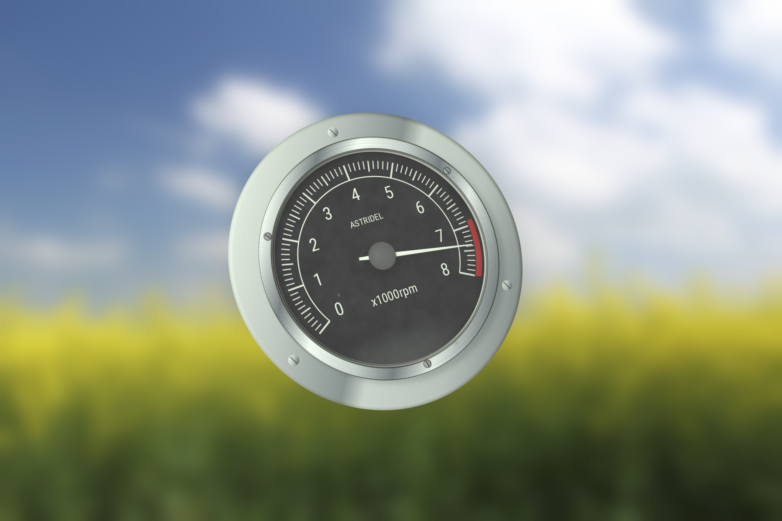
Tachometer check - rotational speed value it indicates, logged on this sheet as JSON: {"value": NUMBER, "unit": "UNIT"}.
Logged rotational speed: {"value": 7400, "unit": "rpm"}
